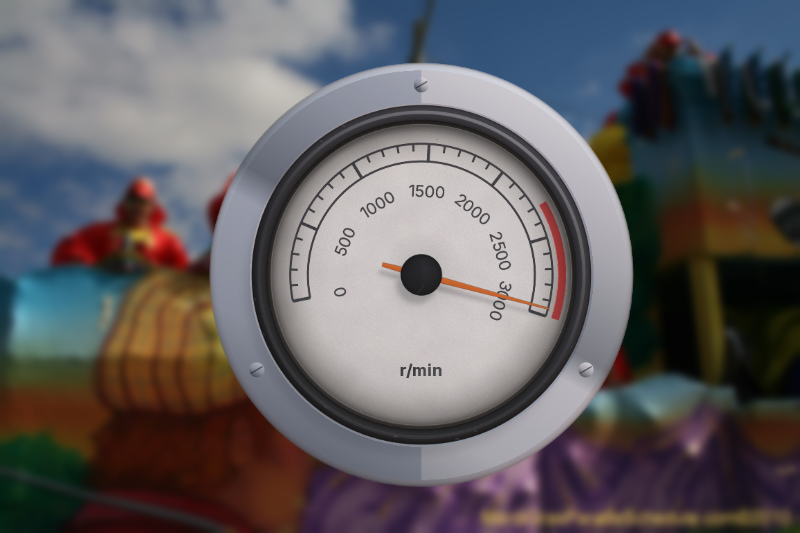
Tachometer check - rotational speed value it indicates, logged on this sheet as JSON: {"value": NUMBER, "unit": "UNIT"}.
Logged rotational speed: {"value": 2950, "unit": "rpm"}
